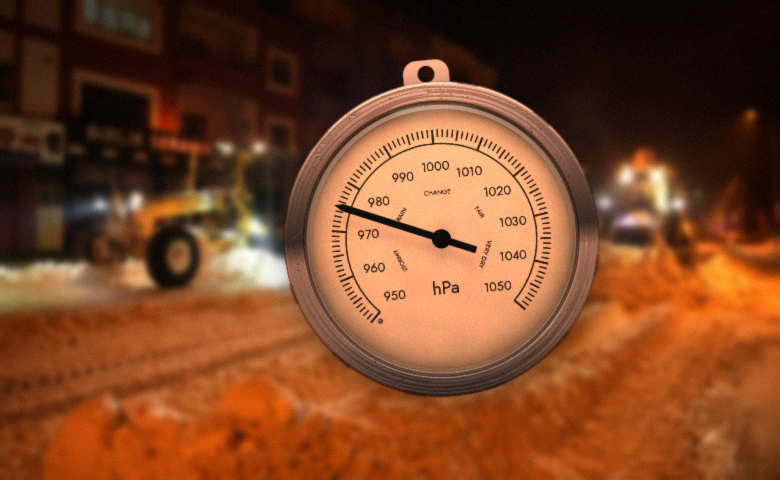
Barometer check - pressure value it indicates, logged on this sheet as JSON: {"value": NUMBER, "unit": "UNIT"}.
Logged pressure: {"value": 975, "unit": "hPa"}
